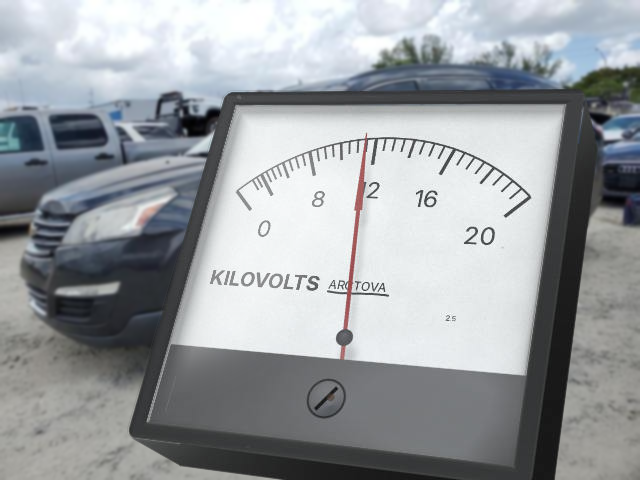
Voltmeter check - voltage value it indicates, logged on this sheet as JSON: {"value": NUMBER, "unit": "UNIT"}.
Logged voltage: {"value": 11.5, "unit": "kV"}
